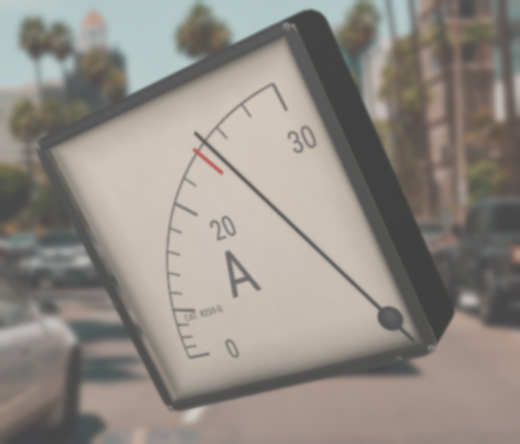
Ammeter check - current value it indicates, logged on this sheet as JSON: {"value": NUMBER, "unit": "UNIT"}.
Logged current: {"value": 25, "unit": "A"}
